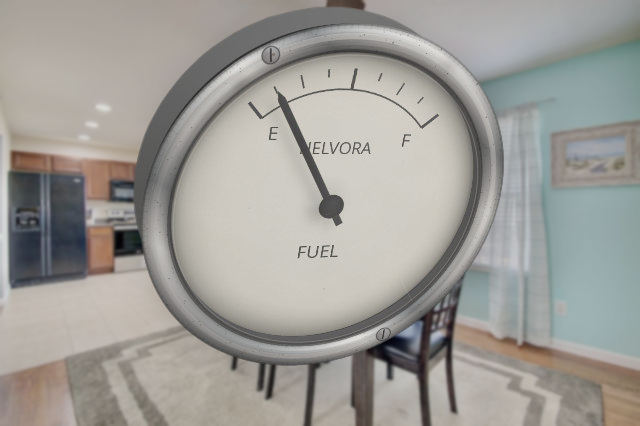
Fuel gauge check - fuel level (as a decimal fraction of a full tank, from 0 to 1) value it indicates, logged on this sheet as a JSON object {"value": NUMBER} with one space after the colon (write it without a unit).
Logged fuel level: {"value": 0.125}
